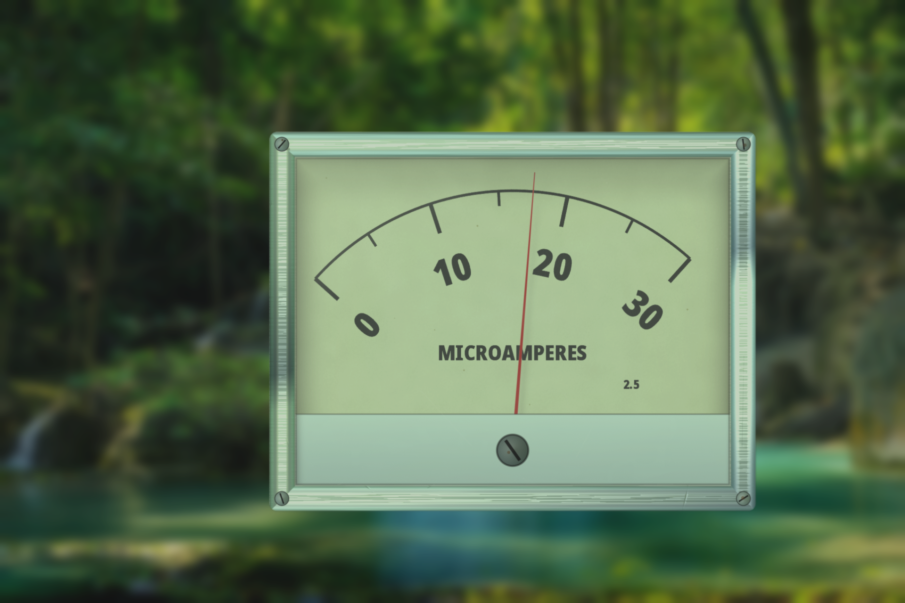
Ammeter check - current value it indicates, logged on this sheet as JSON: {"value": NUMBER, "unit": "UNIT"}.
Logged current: {"value": 17.5, "unit": "µA"}
